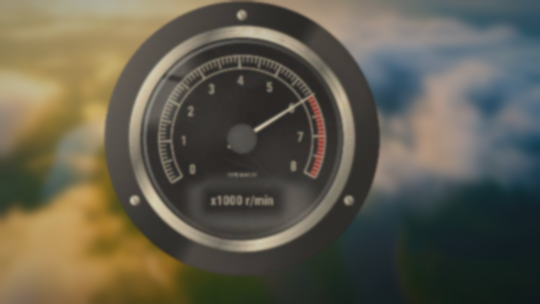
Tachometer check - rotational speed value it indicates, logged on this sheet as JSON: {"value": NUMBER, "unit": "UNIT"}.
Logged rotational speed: {"value": 6000, "unit": "rpm"}
